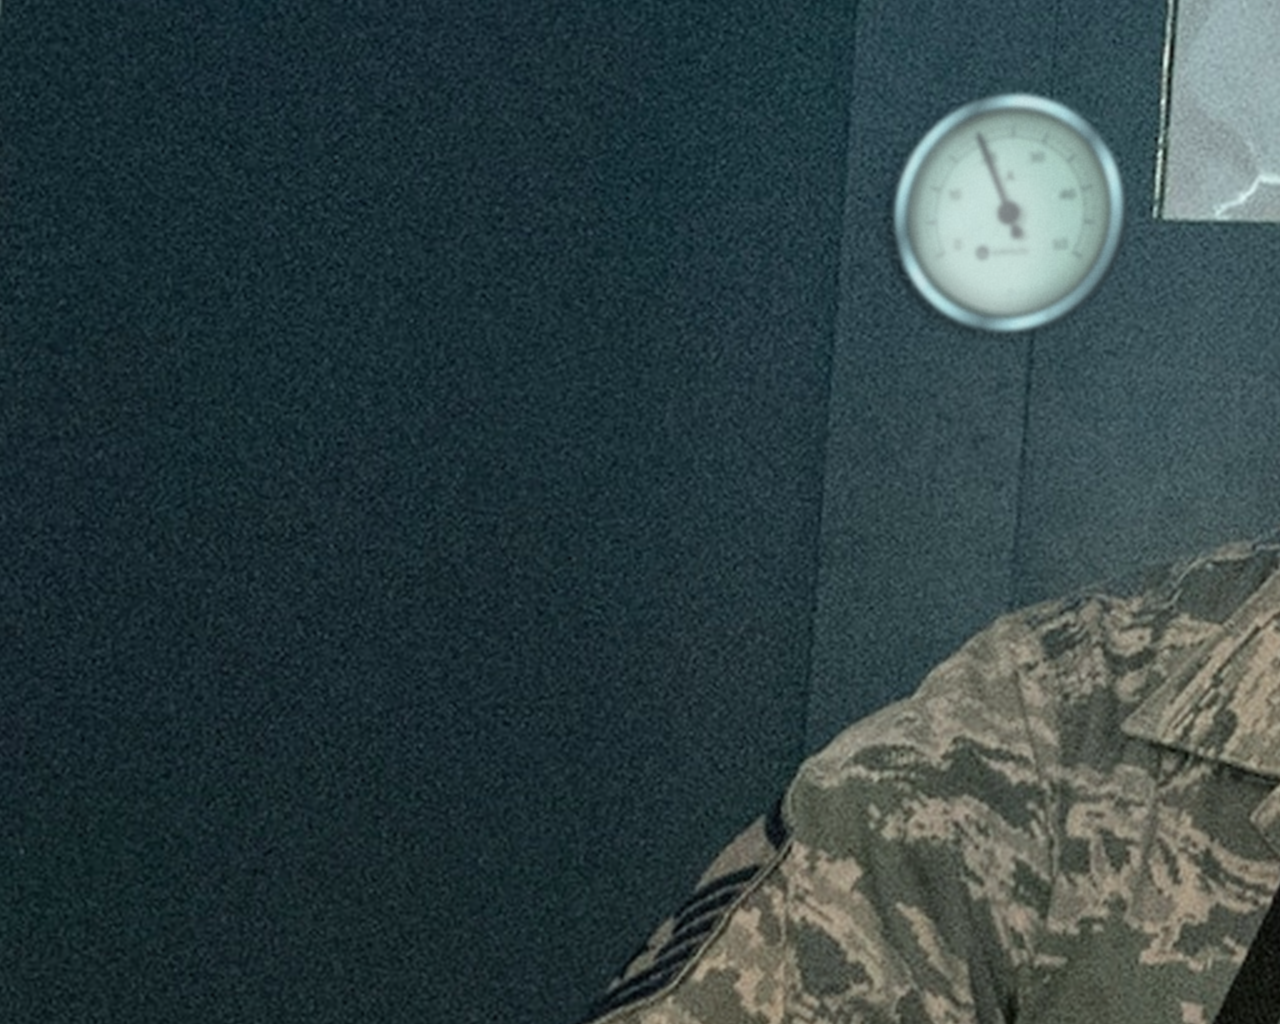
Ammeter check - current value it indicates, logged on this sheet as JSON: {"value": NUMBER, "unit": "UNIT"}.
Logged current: {"value": 20, "unit": "A"}
